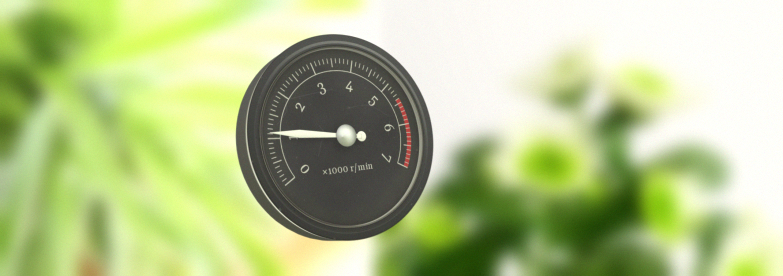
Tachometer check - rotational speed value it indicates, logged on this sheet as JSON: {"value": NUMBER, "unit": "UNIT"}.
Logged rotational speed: {"value": 1100, "unit": "rpm"}
